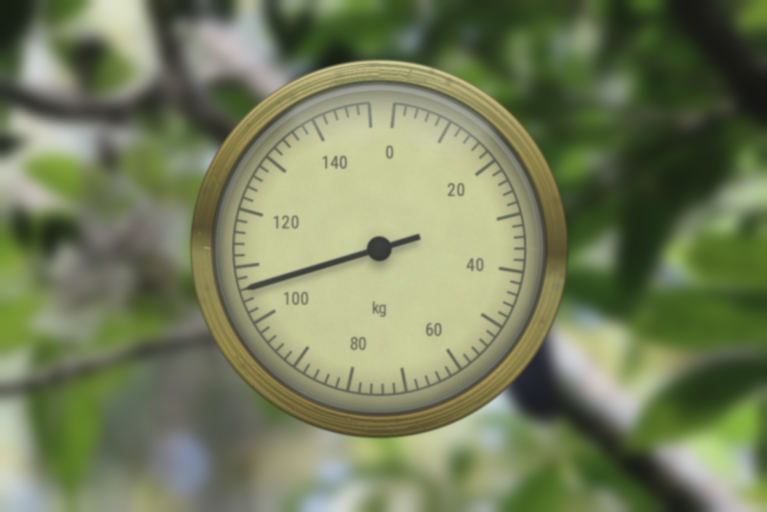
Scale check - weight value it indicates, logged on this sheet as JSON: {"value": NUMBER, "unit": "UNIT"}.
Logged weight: {"value": 106, "unit": "kg"}
